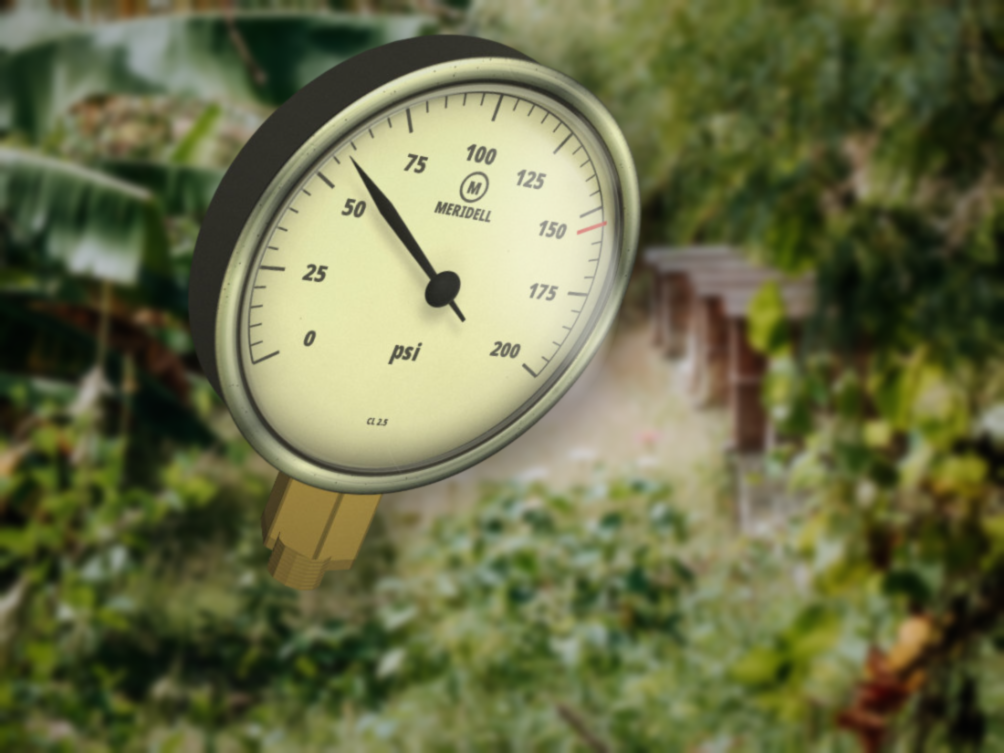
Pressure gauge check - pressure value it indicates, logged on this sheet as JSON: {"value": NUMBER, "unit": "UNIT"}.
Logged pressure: {"value": 57.5, "unit": "psi"}
